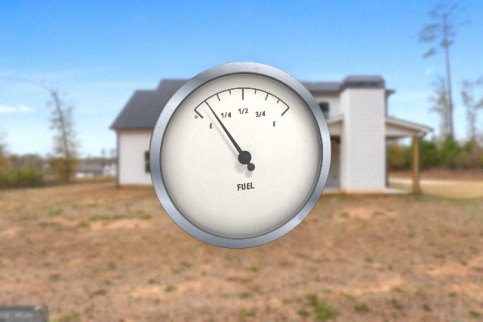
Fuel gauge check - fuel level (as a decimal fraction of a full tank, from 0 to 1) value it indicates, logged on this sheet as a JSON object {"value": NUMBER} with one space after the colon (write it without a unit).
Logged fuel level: {"value": 0.125}
